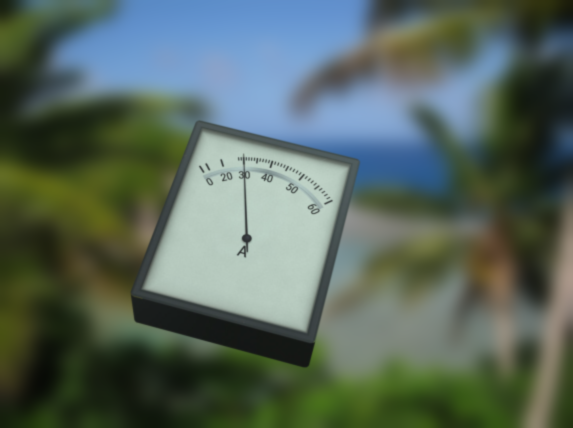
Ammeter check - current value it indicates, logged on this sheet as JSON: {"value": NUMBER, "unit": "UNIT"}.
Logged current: {"value": 30, "unit": "A"}
